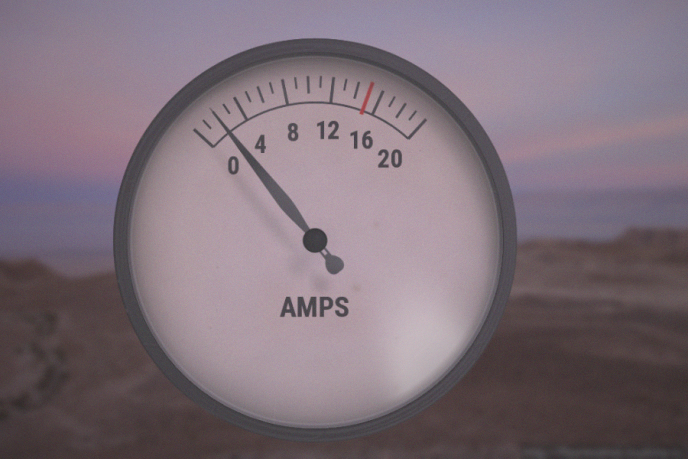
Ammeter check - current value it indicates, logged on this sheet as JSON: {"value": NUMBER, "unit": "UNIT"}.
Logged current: {"value": 2, "unit": "A"}
